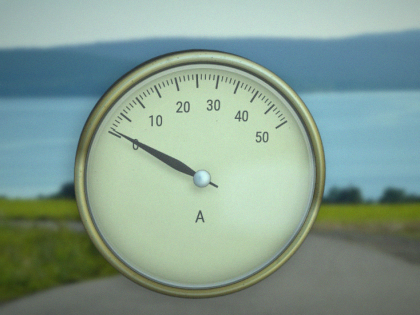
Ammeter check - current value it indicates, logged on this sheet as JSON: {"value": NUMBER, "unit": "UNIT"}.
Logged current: {"value": 1, "unit": "A"}
